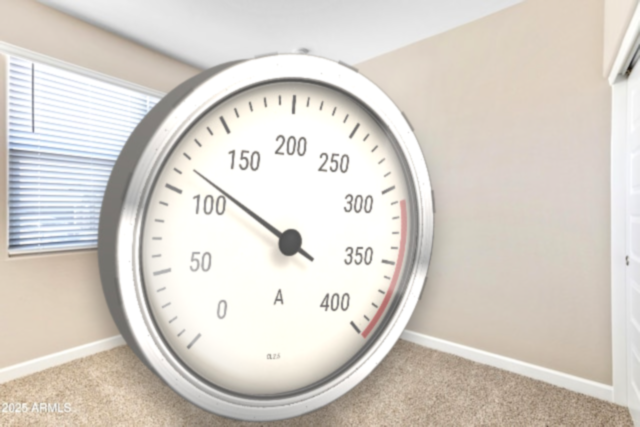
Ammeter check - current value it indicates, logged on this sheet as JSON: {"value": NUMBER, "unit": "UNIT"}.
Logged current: {"value": 115, "unit": "A"}
